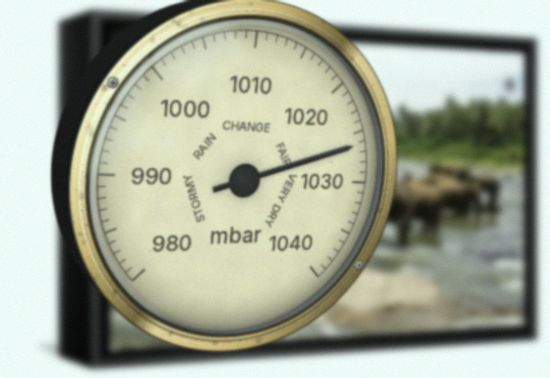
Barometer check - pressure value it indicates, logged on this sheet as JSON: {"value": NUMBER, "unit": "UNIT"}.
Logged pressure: {"value": 1026, "unit": "mbar"}
